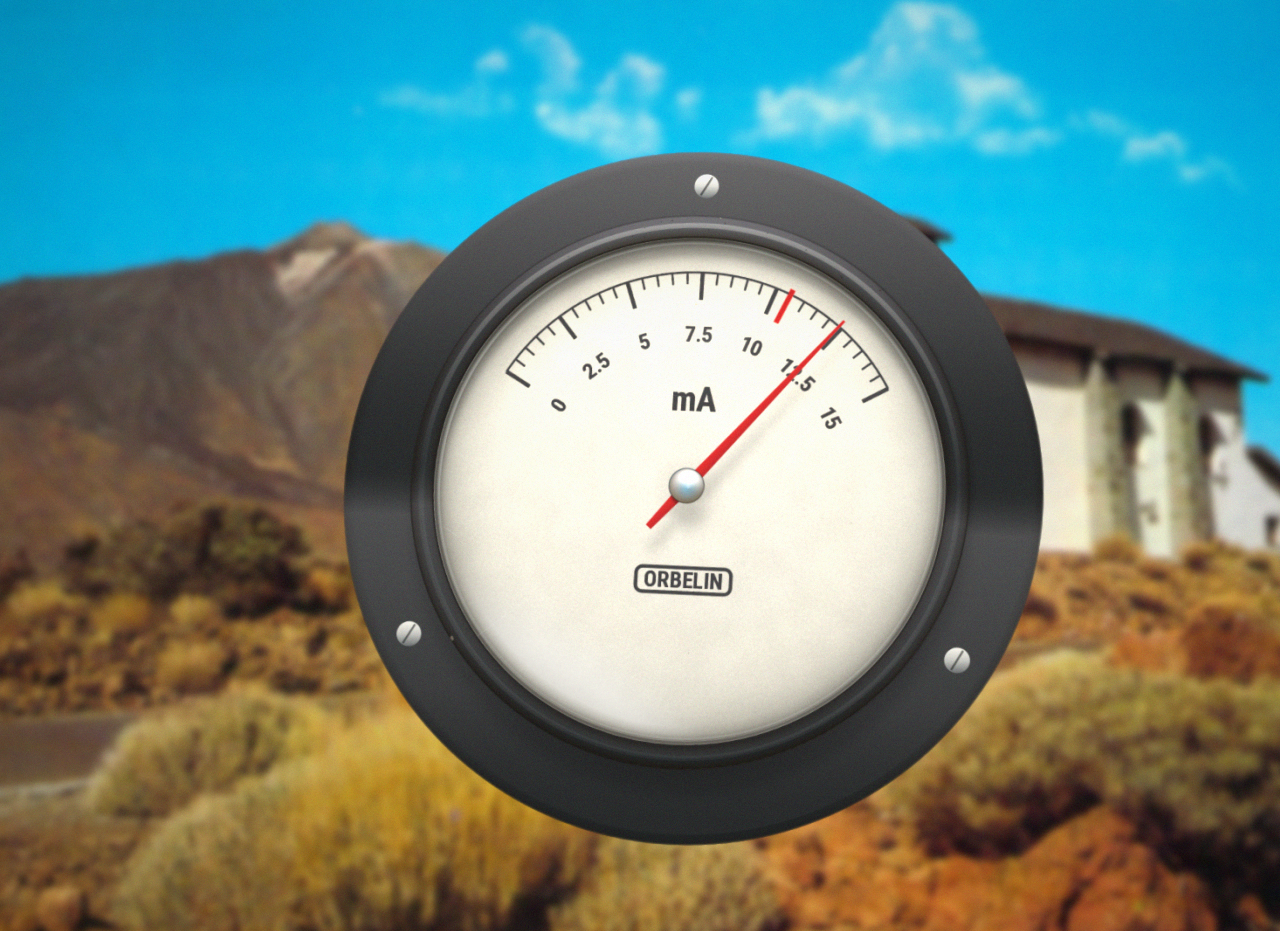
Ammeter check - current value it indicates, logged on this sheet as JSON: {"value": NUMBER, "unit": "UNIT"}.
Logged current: {"value": 12.5, "unit": "mA"}
